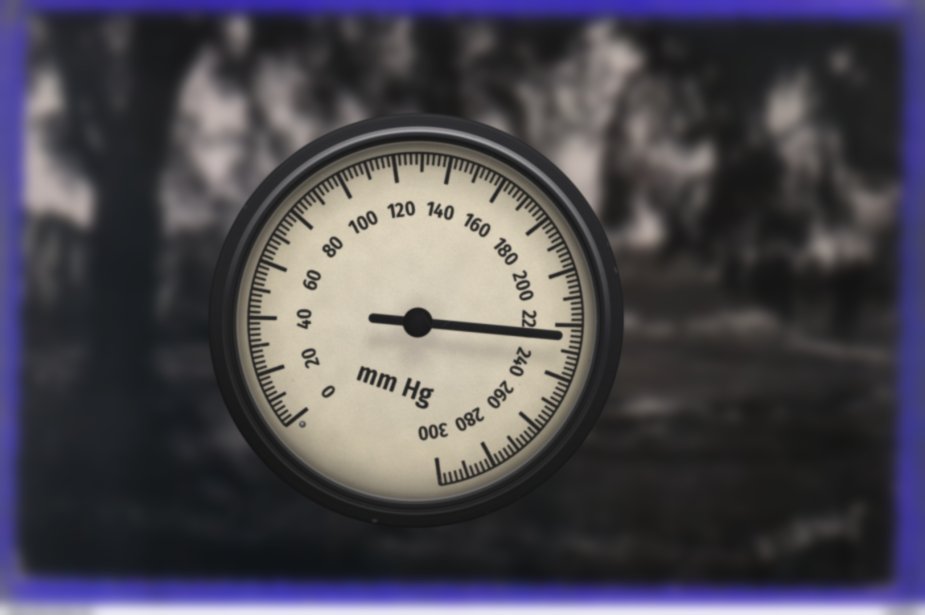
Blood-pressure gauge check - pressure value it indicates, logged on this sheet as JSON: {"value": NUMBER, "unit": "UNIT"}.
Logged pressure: {"value": 224, "unit": "mmHg"}
